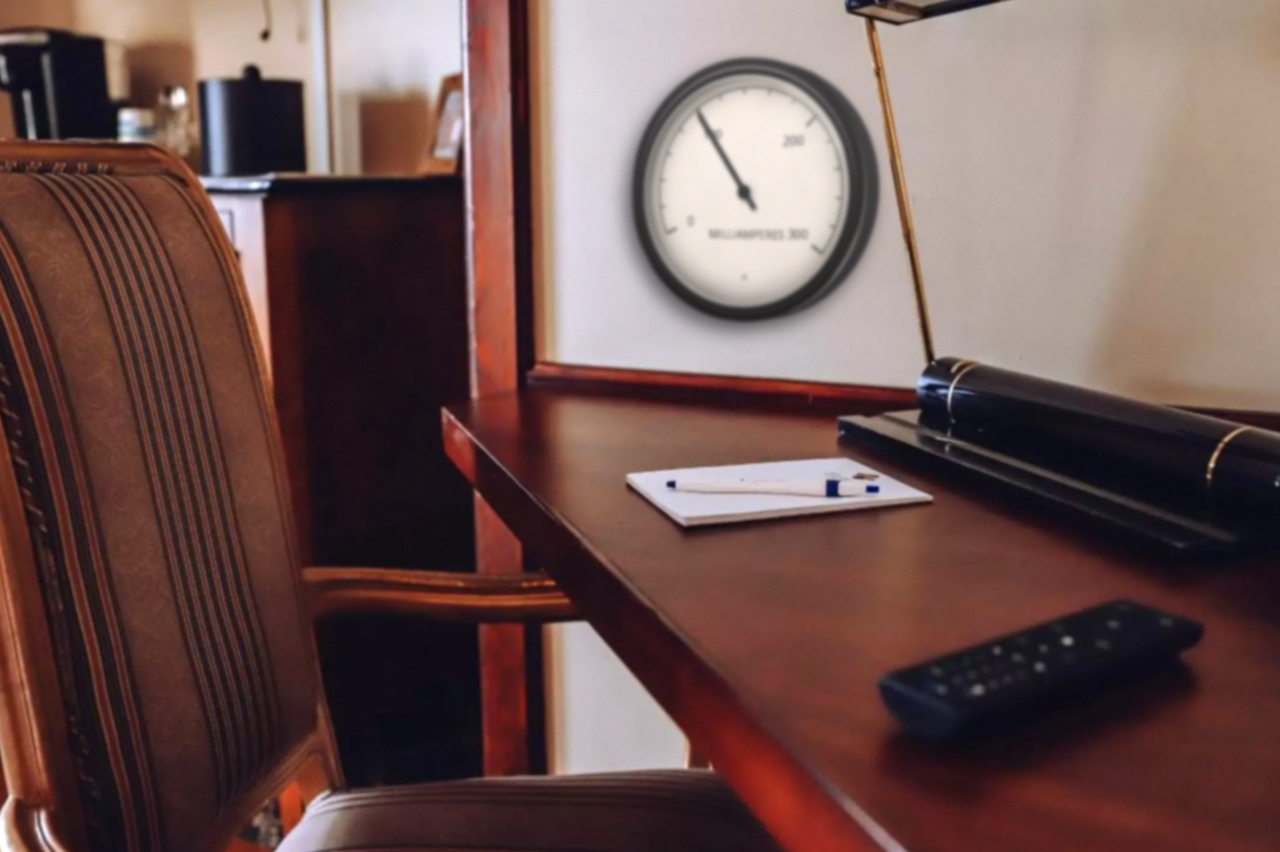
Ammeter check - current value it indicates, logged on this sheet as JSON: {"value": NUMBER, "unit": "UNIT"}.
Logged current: {"value": 100, "unit": "mA"}
